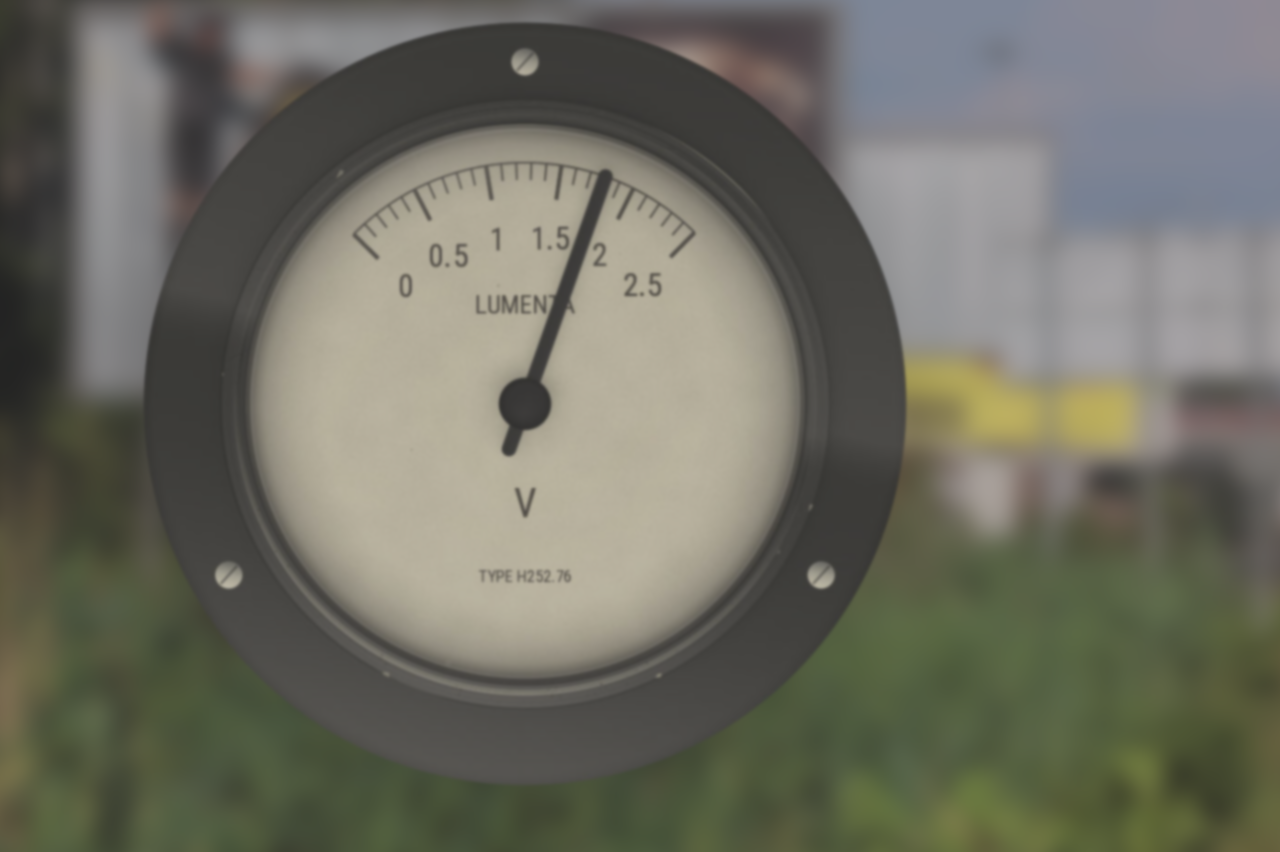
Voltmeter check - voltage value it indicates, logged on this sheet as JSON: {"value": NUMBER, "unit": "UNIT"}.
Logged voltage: {"value": 1.8, "unit": "V"}
